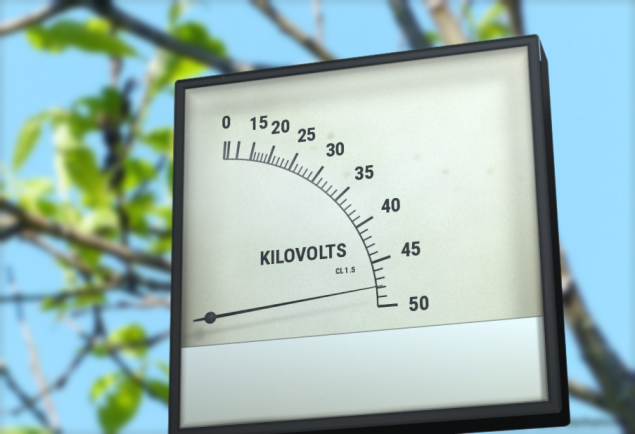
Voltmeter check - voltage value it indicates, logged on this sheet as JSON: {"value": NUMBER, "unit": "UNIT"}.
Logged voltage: {"value": 48, "unit": "kV"}
